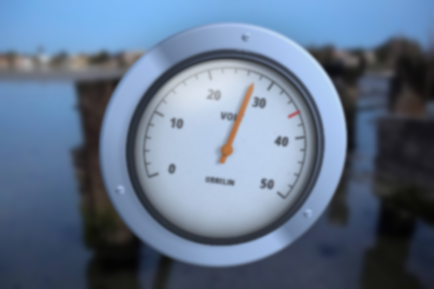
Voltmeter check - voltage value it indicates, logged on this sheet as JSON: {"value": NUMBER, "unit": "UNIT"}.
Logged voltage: {"value": 27, "unit": "V"}
